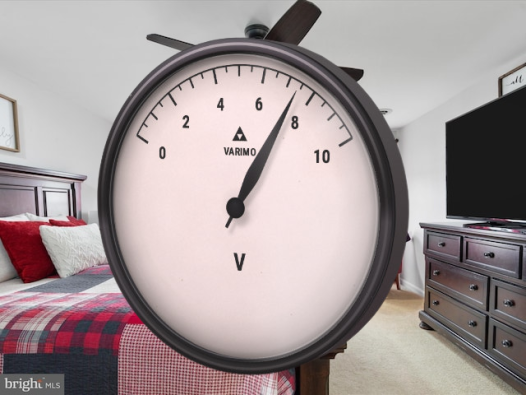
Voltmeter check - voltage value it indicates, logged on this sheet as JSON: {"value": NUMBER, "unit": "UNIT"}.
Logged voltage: {"value": 7.5, "unit": "V"}
